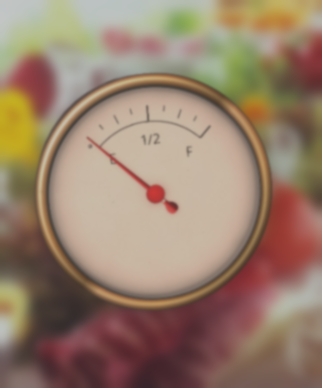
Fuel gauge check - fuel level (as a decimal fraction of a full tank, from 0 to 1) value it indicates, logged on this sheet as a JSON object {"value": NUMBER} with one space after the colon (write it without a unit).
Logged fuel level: {"value": 0}
